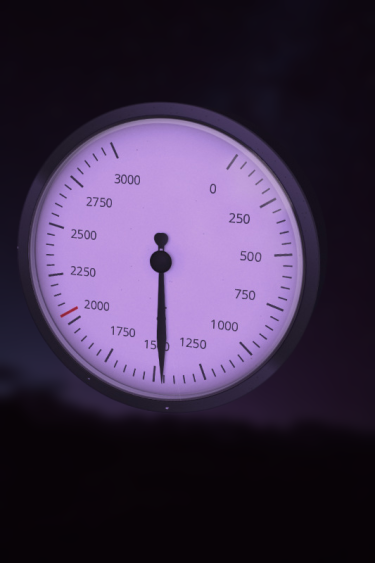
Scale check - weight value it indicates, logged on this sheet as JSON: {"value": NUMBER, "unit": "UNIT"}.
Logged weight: {"value": 1450, "unit": "g"}
